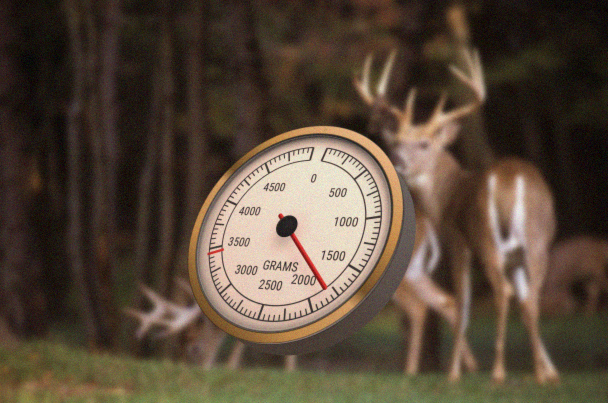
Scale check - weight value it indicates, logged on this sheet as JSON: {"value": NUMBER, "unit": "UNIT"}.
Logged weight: {"value": 1800, "unit": "g"}
